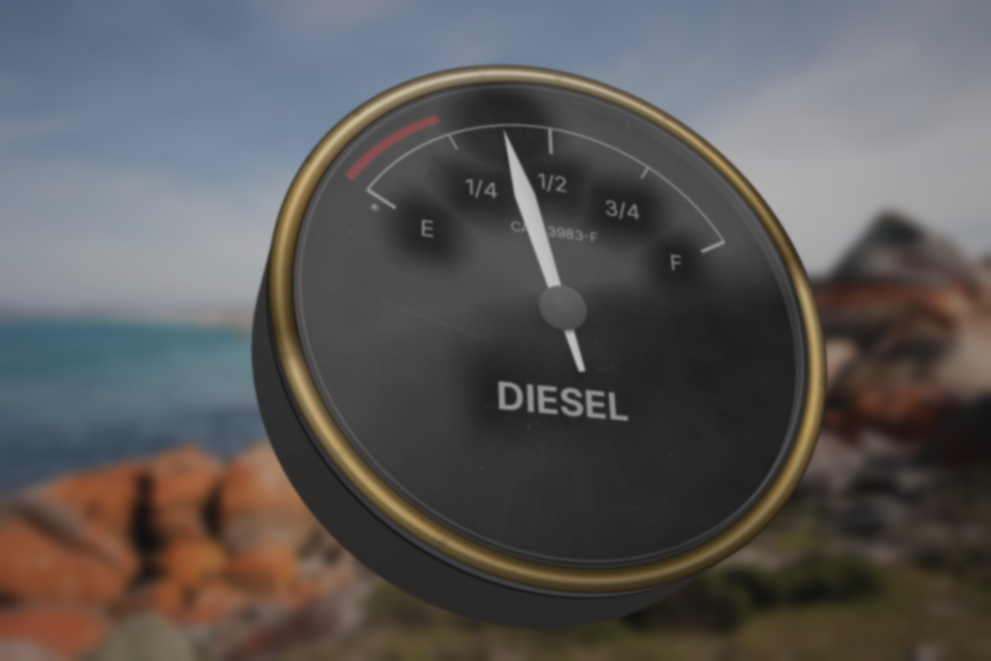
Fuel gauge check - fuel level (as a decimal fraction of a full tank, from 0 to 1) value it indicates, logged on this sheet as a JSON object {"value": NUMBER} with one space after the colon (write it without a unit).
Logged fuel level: {"value": 0.375}
